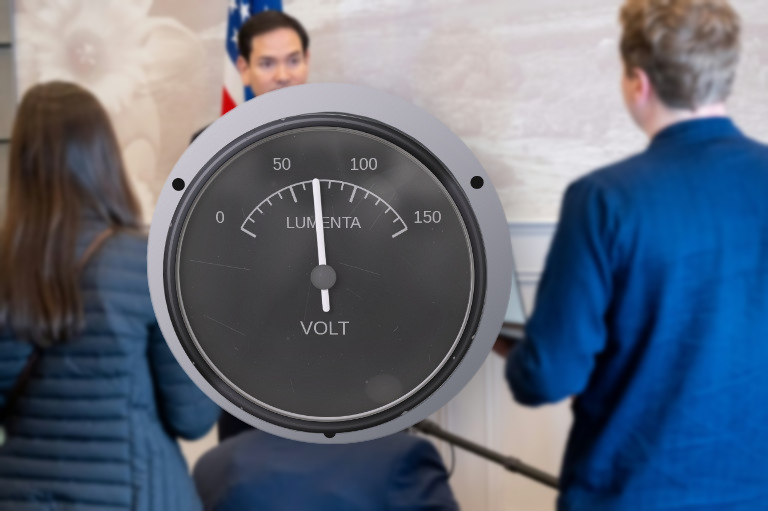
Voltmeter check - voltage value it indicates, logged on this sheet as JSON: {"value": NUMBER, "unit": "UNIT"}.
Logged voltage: {"value": 70, "unit": "V"}
